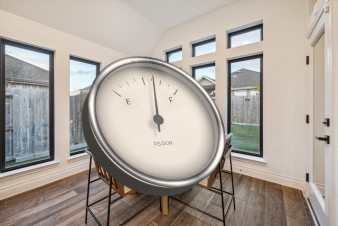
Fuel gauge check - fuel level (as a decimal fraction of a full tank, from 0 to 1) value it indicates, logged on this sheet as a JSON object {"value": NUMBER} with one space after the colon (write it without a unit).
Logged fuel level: {"value": 0.625}
